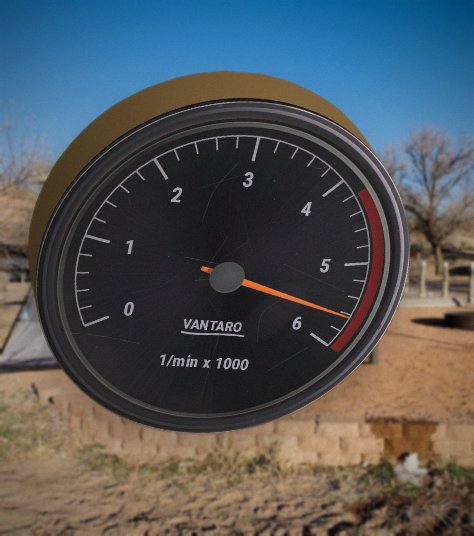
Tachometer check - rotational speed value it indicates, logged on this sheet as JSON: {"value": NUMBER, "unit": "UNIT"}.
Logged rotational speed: {"value": 5600, "unit": "rpm"}
